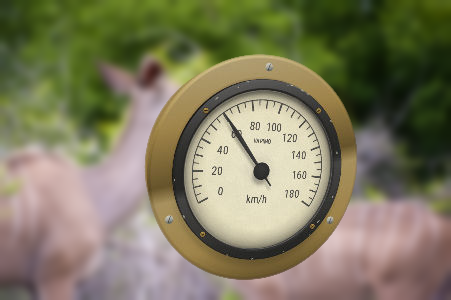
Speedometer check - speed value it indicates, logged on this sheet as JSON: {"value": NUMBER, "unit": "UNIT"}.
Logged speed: {"value": 60, "unit": "km/h"}
